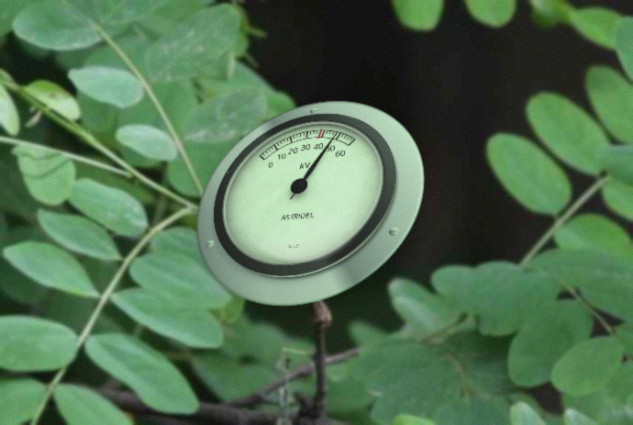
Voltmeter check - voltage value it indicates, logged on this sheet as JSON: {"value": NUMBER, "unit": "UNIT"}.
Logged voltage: {"value": 50, "unit": "kV"}
